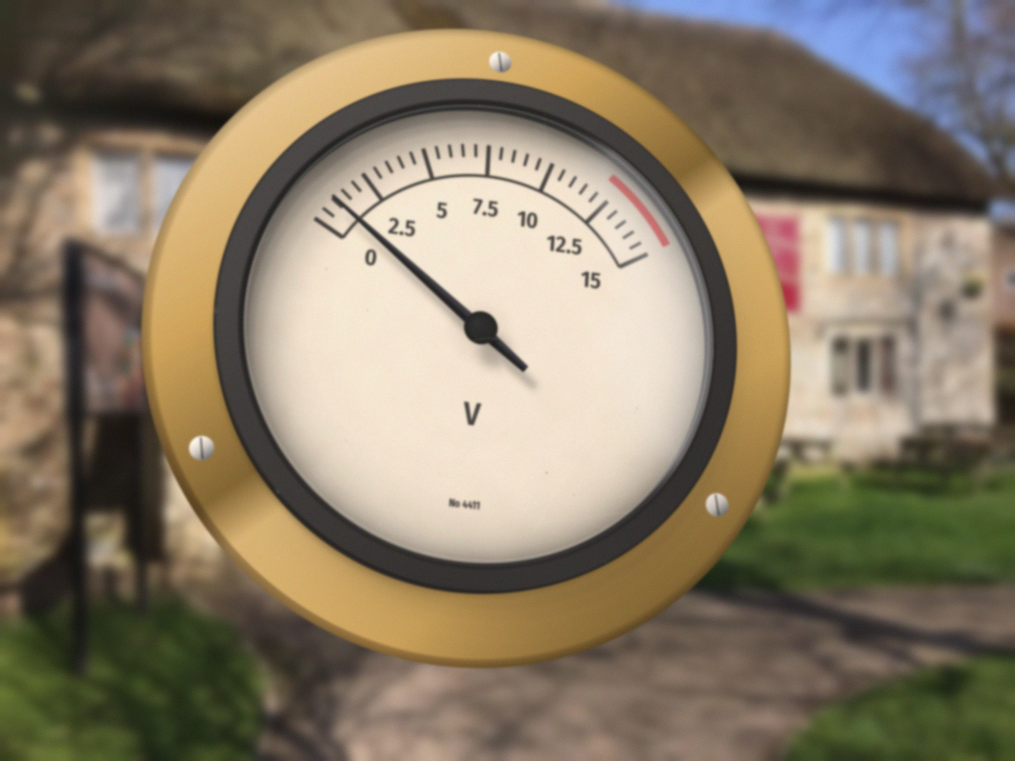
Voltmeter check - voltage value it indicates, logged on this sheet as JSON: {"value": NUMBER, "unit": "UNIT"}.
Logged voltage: {"value": 1, "unit": "V"}
